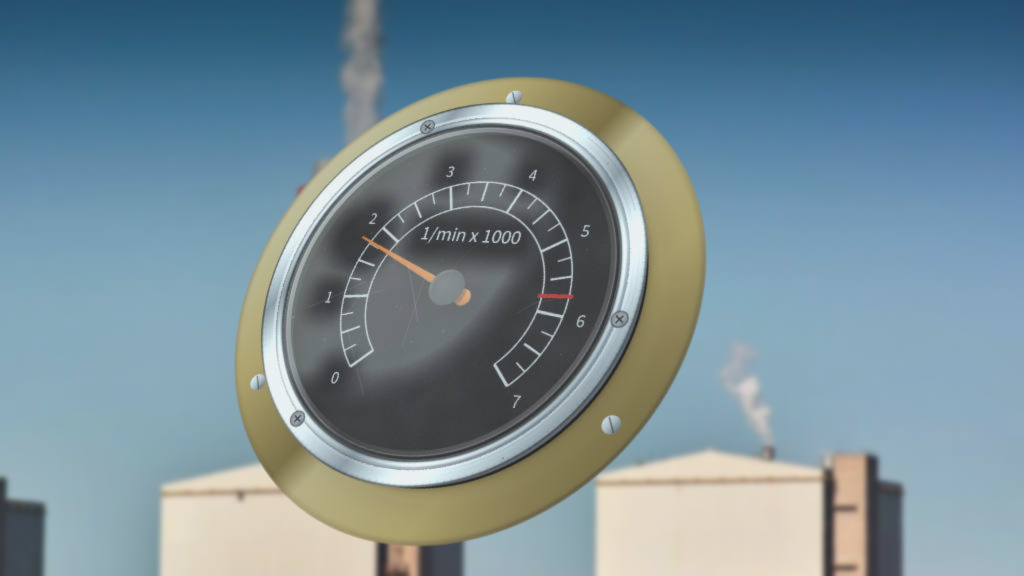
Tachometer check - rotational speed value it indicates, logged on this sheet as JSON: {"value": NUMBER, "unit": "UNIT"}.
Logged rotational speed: {"value": 1750, "unit": "rpm"}
